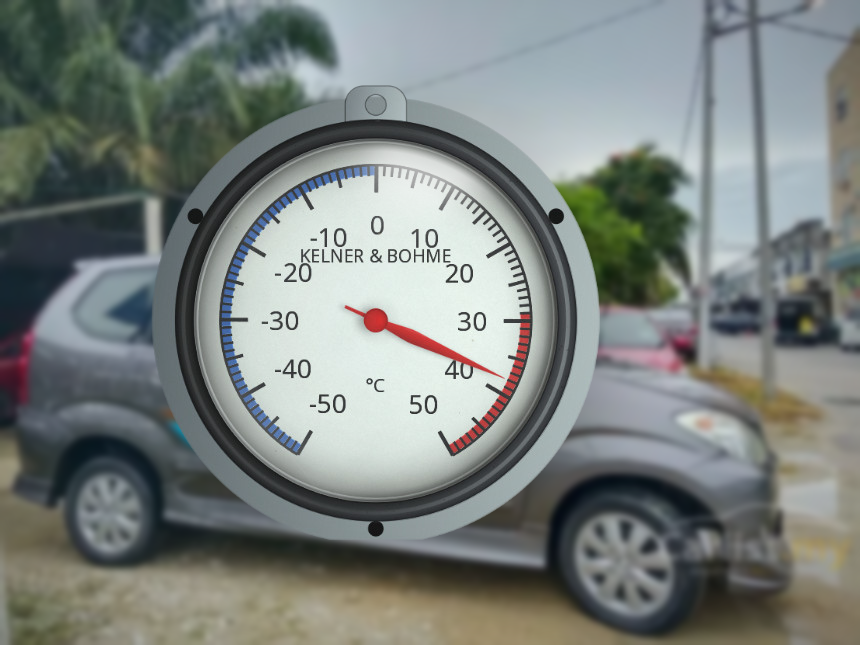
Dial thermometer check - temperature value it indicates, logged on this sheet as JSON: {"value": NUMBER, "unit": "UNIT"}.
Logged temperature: {"value": 38, "unit": "°C"}
